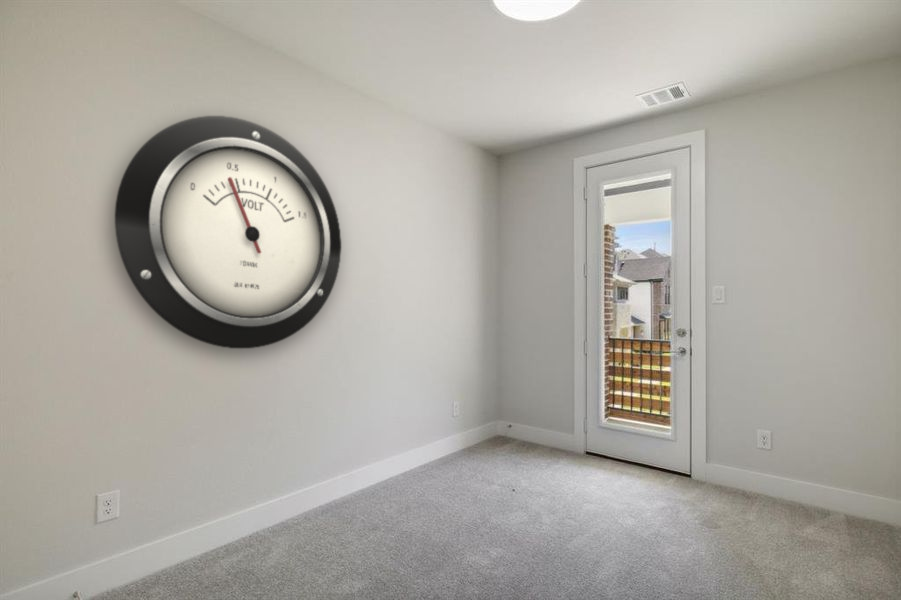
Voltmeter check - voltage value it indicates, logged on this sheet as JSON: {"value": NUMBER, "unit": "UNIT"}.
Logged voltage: {"value": 0.4, "unit": "V"}
